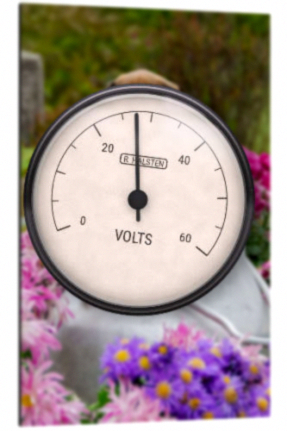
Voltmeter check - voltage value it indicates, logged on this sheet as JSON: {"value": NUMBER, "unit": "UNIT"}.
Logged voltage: {"value": 27.5, "unit": "V"}
